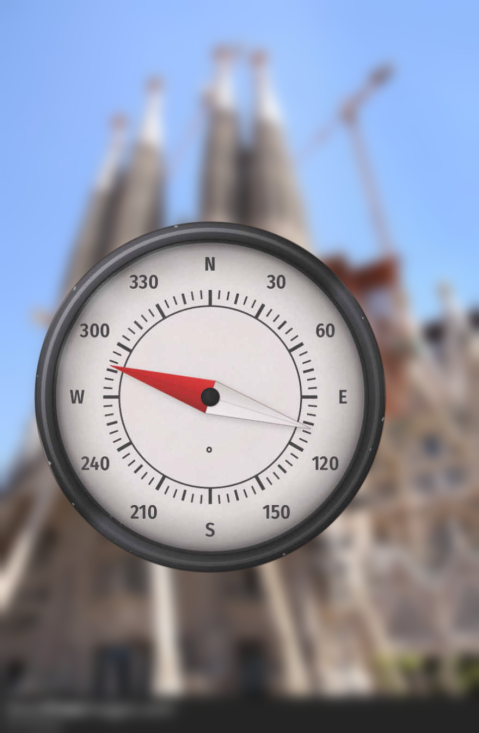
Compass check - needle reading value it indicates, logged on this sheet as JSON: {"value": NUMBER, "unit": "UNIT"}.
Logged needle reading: {"value": 287.5, "unit": "°"}
